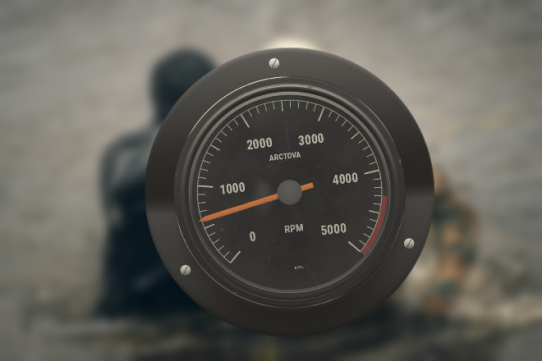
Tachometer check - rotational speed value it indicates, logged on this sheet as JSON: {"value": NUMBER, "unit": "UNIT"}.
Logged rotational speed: {"value": 600, "unit": "rpm"}
